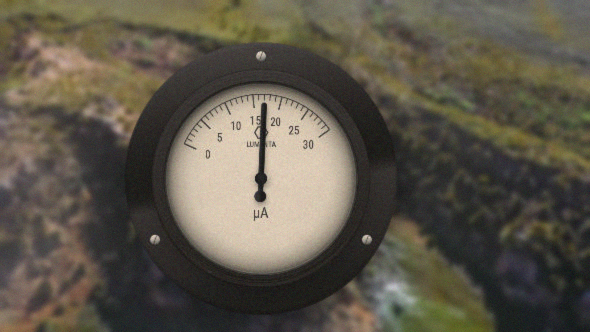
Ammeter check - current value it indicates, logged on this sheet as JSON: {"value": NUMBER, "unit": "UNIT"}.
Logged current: {"value": 17, "unit": "µA"}
